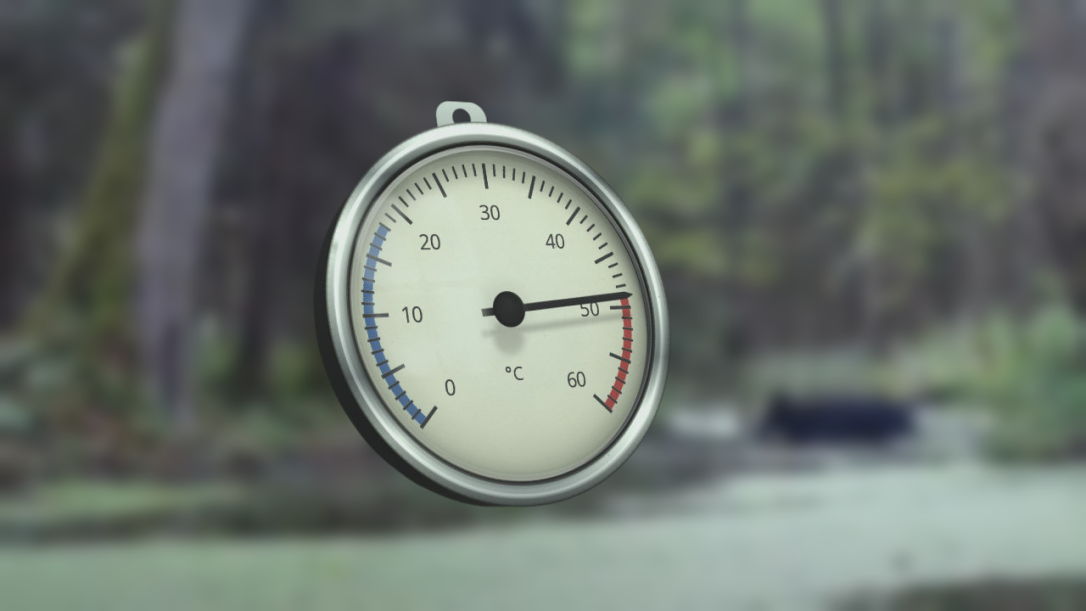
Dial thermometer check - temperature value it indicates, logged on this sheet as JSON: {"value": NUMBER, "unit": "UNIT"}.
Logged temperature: {"value": 49, "unit": "°C"}
